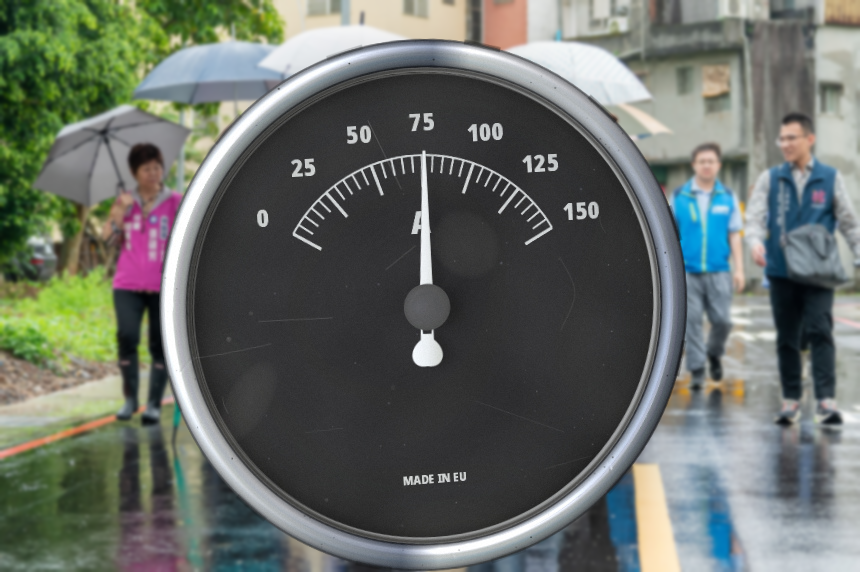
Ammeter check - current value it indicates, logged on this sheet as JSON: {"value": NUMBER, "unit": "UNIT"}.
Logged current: {"value": 75, "unit": "A"}
